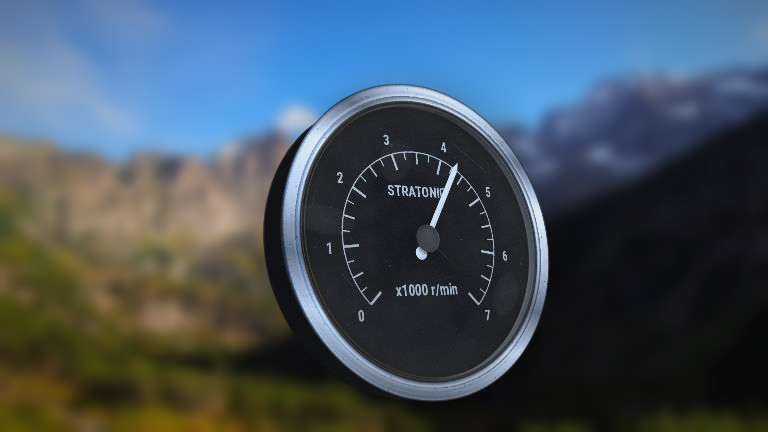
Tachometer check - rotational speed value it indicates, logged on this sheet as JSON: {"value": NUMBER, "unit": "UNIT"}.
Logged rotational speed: {"value": 4250, "unit": "rpm"}
